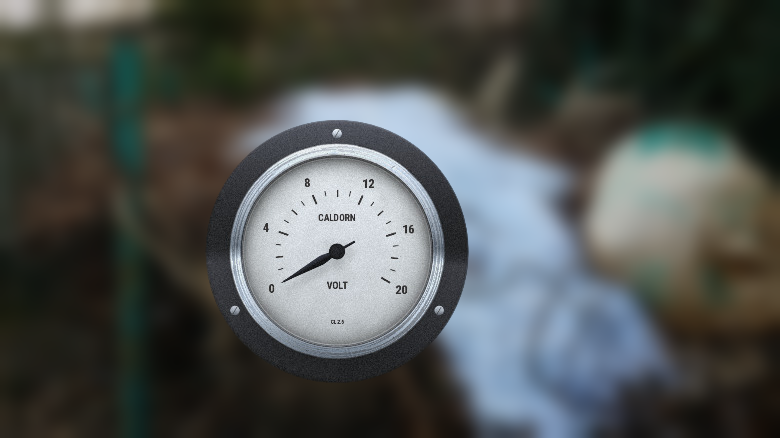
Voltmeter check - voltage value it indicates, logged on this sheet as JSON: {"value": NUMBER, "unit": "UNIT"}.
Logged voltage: {"value": 0, "unit": "V"}
